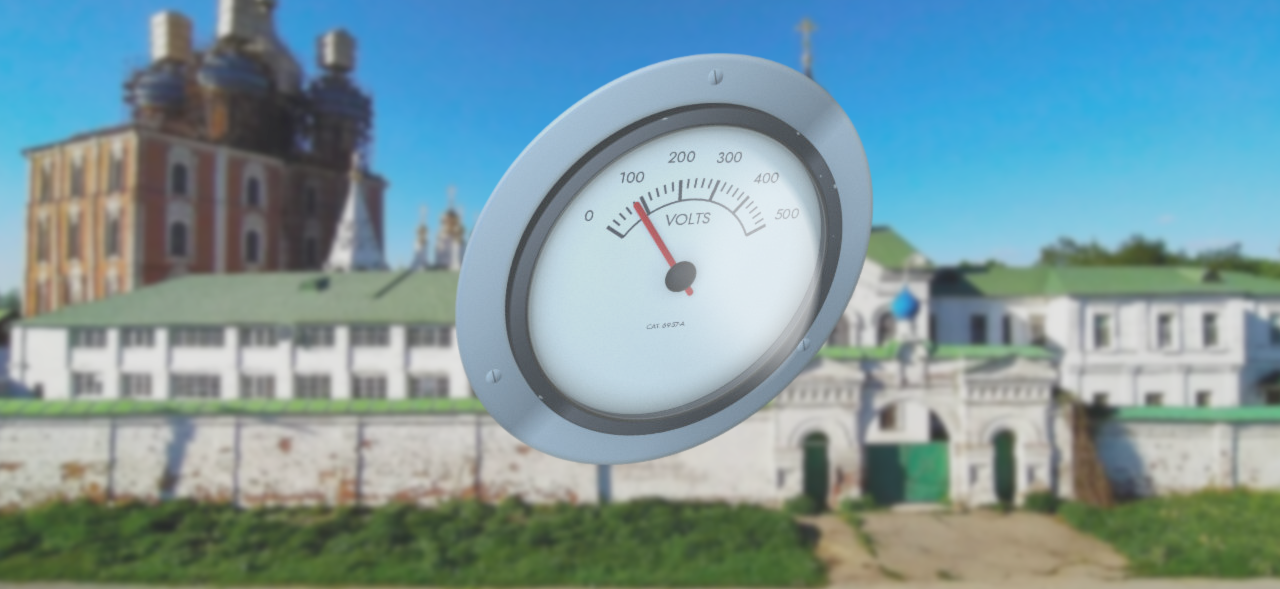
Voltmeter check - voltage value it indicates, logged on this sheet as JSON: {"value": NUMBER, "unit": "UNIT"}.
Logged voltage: {"value": 80, "unit": "V"}
